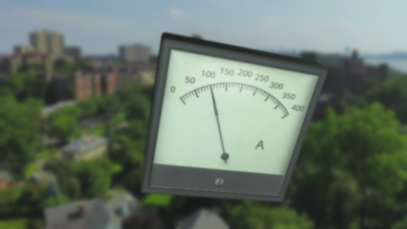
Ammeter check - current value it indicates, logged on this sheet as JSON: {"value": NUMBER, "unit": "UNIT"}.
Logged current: {"value": 100, "unit": "A"}
